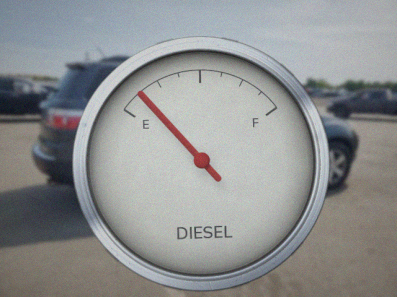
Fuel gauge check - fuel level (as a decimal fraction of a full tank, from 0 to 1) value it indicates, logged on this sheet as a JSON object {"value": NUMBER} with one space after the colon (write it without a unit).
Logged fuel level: {"value": 0.125}
